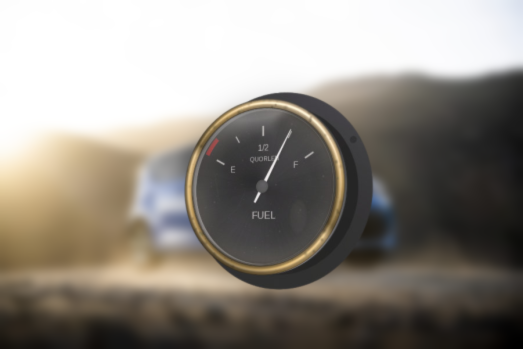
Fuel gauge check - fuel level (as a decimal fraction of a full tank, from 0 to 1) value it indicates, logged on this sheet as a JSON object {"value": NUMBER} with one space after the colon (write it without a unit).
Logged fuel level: {"value": 0.75}
